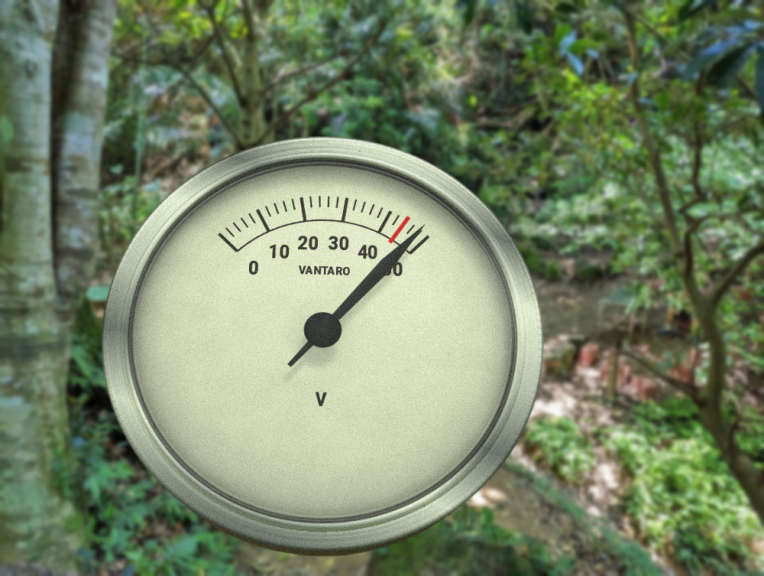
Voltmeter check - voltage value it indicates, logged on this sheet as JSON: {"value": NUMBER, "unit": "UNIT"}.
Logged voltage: {"value": 48, "unit": "V"}
